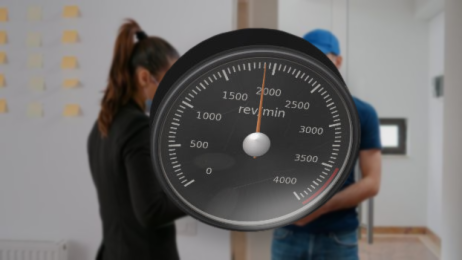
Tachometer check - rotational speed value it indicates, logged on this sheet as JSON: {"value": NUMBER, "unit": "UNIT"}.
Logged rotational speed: {"value": 1900, "unit": "rpm"}
